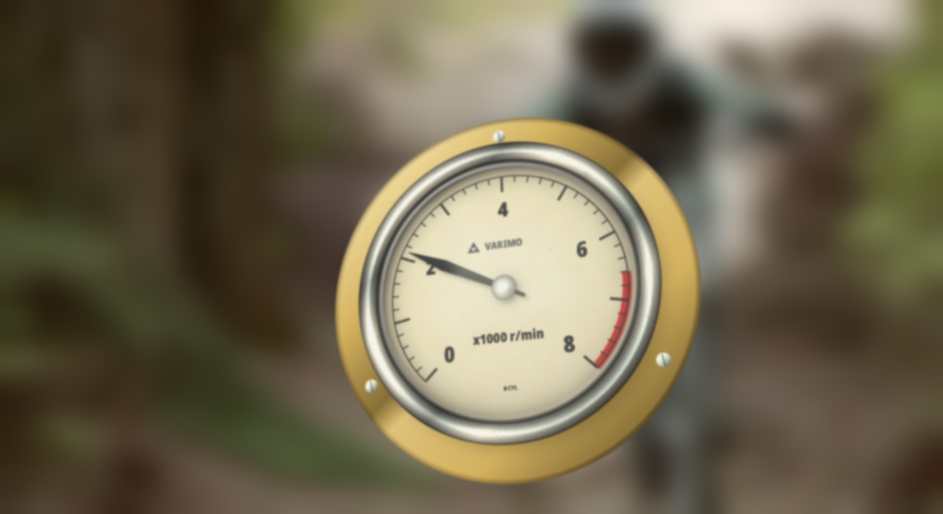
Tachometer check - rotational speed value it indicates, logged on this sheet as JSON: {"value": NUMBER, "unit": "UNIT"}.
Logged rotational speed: {"value": 2100, "unit": "rpm"}
